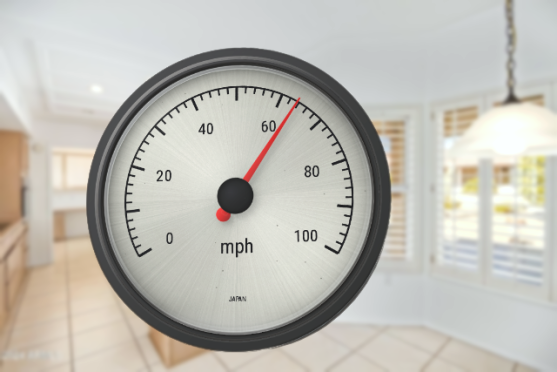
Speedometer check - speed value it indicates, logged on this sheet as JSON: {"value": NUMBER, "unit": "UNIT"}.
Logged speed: {"value": 64, "unit": "mph"}
